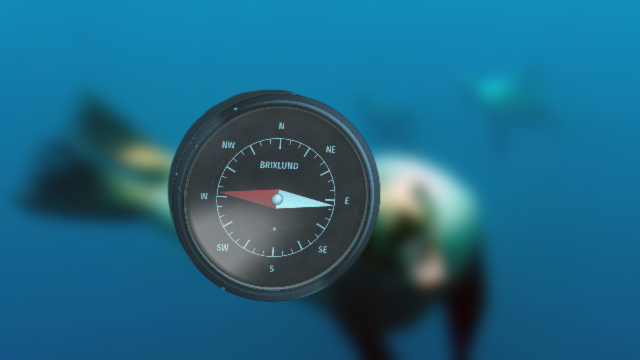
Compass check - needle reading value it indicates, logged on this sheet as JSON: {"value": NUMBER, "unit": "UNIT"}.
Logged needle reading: {"value": 275, "unit": "°"}
